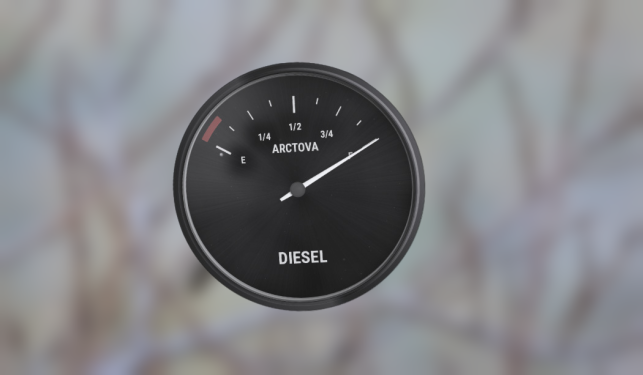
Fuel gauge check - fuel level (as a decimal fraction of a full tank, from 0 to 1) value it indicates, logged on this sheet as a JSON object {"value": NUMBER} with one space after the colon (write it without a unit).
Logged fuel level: {"value": 1}
